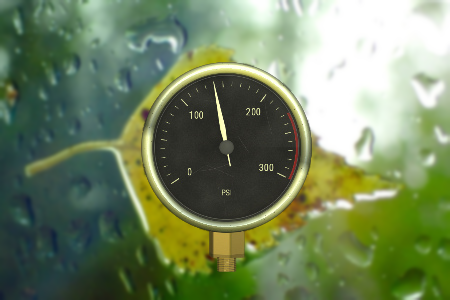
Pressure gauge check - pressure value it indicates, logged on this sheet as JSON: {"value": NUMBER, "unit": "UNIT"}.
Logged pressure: {"value": 140, "unit": "psi"}
